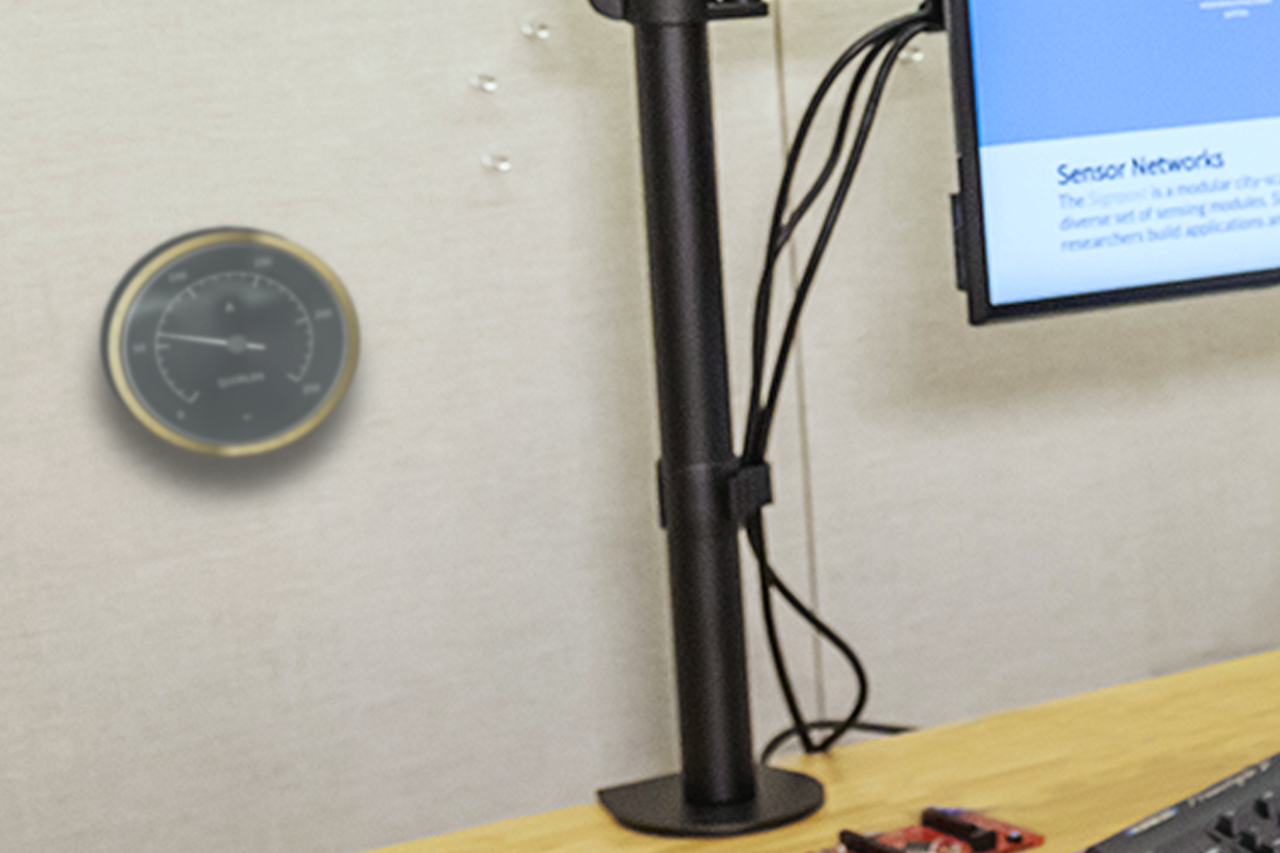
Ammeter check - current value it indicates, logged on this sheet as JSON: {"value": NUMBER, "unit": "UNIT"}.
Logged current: {"value": 60, "unit": "A"}
